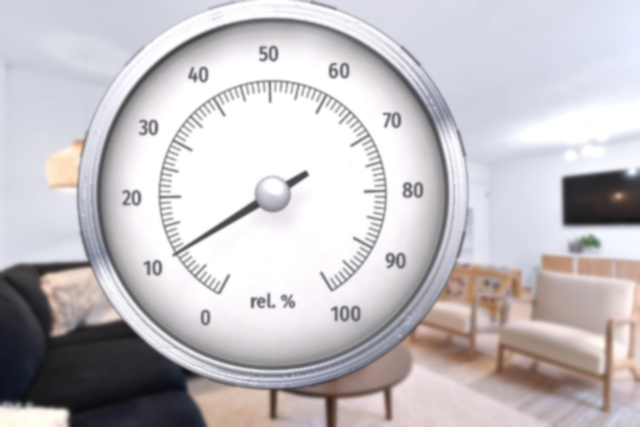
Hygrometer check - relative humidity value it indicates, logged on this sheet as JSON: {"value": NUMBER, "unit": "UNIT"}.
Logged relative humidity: {"value": 10, "unit": "%"}
